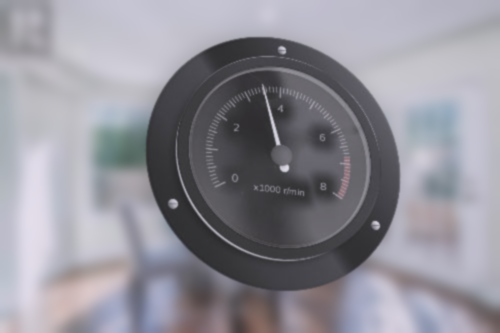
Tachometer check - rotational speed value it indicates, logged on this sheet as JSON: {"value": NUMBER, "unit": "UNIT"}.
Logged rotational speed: {"value": 3500, "unit": "rpm"}
